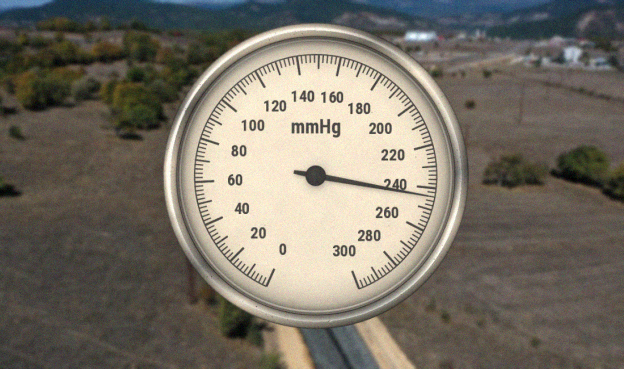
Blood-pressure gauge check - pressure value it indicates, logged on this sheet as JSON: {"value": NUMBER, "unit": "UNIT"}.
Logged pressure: {"value": 244, "unit": "mmHg"}
